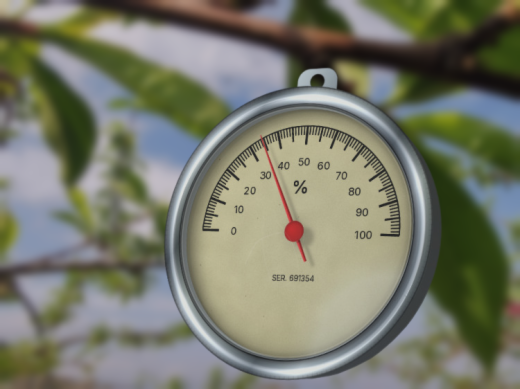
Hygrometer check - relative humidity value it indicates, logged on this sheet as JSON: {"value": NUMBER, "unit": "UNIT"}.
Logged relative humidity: {"value": 35, "unit": "%"}
